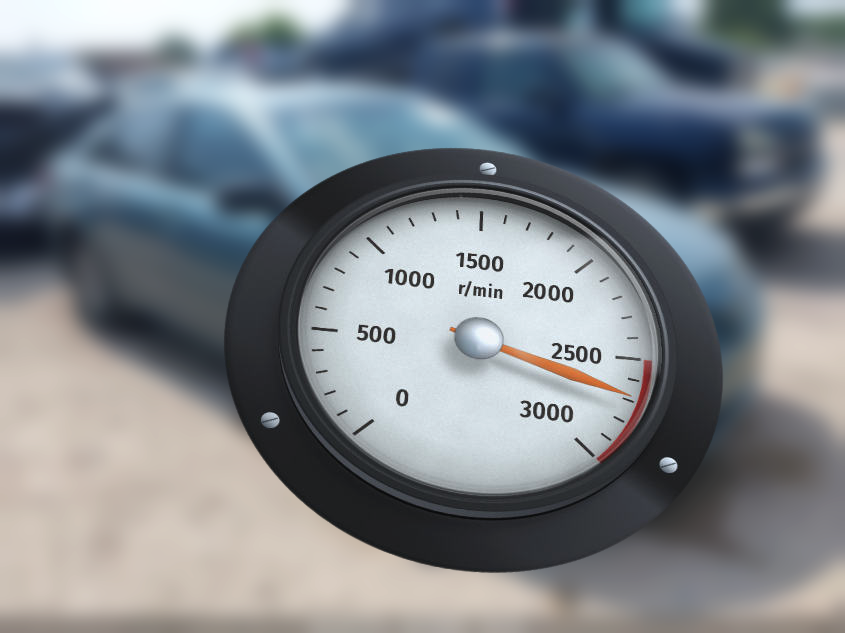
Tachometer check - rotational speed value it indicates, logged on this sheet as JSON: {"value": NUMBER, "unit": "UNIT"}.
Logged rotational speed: {"value": 2700, "unit": "rpm"}
